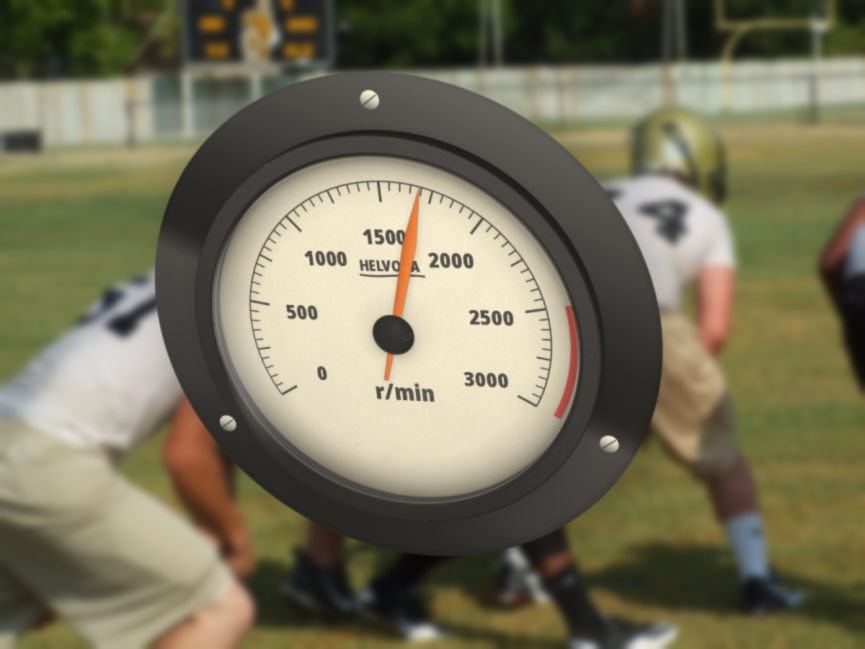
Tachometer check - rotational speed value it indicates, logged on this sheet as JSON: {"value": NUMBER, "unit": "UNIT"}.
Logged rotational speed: {"value": 1700, "unit": "rpm"}
